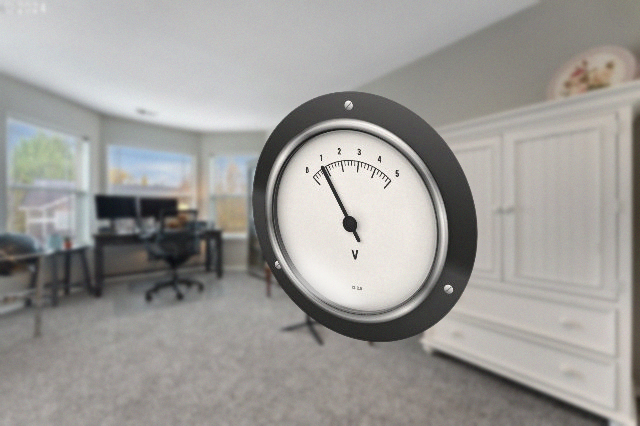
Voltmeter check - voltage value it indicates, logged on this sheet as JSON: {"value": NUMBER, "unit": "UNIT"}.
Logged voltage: {"value": 1, "unit": "V"}
